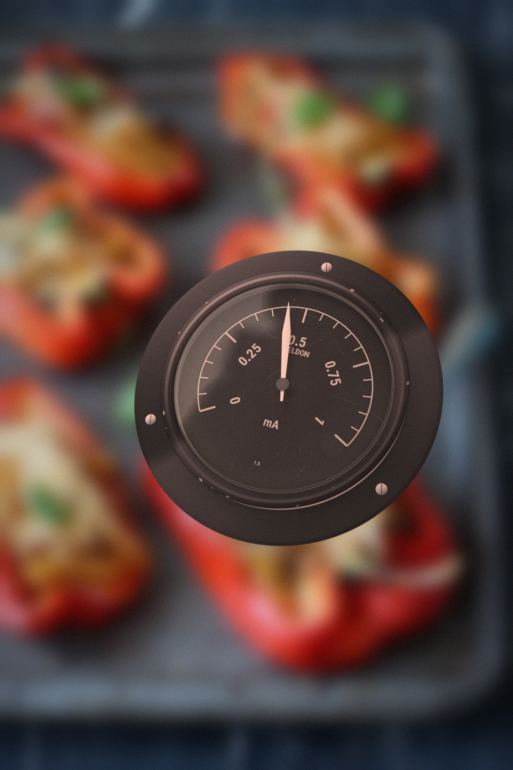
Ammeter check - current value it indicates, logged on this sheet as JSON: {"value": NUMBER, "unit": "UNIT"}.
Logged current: {"value": 0.45, "unit": "mA"}
